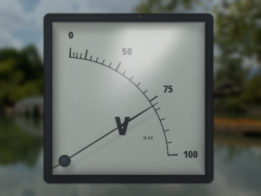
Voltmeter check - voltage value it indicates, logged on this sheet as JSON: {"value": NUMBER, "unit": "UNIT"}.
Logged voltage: {"value": 77.5, "unit": "V"}
